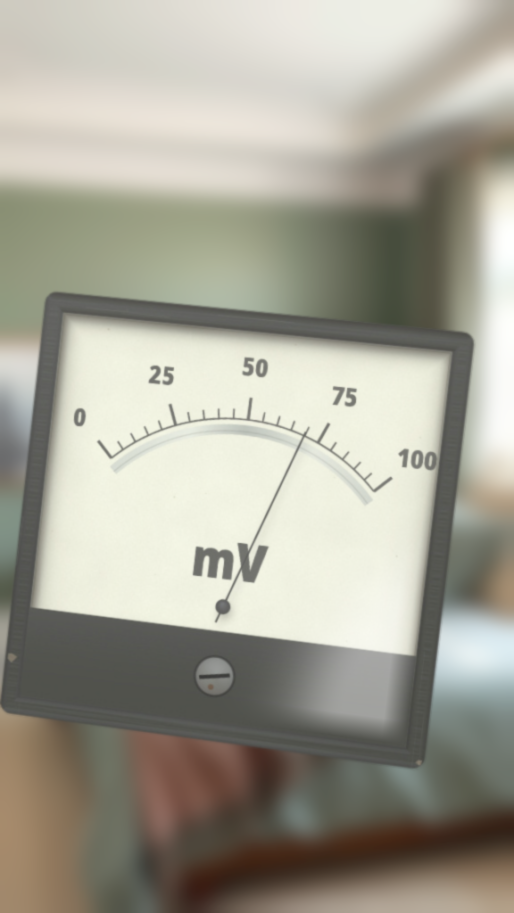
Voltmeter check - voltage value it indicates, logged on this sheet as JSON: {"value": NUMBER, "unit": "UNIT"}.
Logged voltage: {"value": 70, "unit": "mV"}
